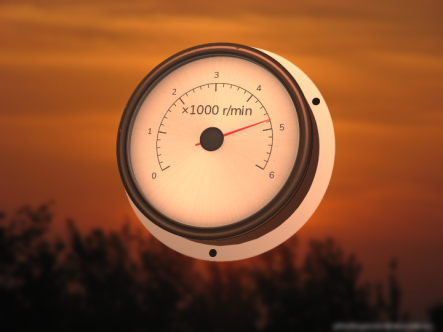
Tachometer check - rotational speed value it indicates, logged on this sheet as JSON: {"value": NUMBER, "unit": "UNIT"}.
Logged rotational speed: {"value": 4800, "unit": "rpm"}
